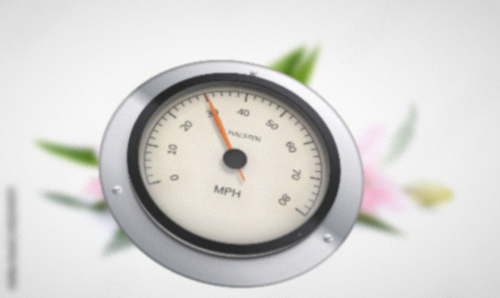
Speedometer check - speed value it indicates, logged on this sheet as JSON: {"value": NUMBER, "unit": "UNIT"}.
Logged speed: {"value": 30, "unit": "mph"}
